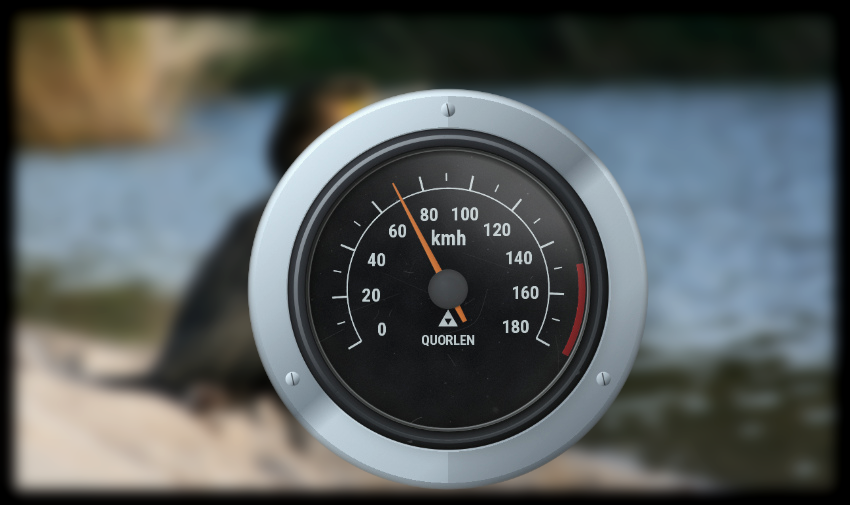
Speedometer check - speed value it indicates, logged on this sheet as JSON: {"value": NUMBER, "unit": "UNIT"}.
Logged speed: {"value": 70, "unit": "km/h"}
